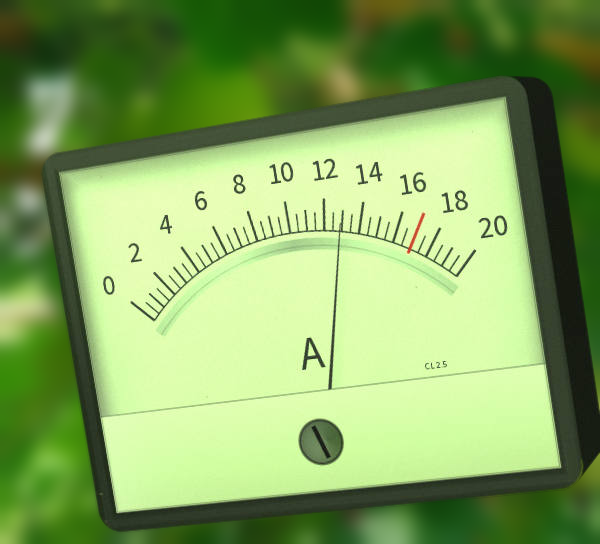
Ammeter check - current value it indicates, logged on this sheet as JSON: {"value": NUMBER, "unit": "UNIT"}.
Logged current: {"value": 13, "unit": "A"}
